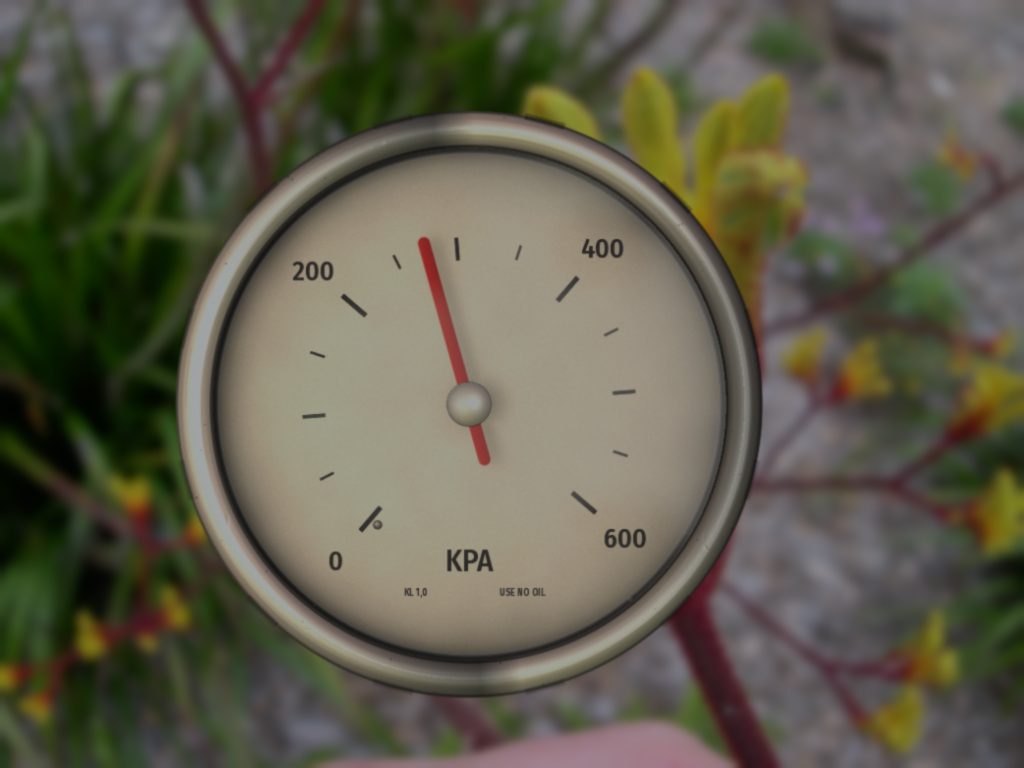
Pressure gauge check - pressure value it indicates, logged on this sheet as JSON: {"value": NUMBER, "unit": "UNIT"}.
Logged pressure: {"value": 275, "unit": "kPa"}
